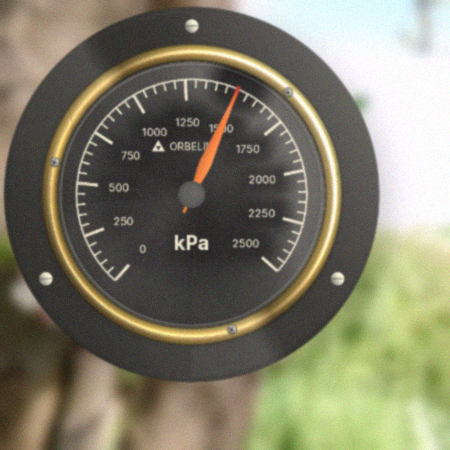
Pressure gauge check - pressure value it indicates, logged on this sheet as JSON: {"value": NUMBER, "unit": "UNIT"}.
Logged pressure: {"value": 1500, "unit": "kPa"}
